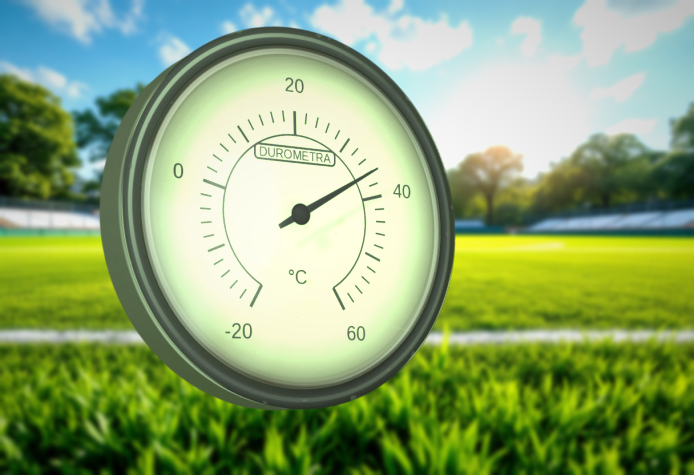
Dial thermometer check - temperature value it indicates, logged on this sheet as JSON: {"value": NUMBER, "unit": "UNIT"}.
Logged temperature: {"value": 36, "unit": "°C"}
